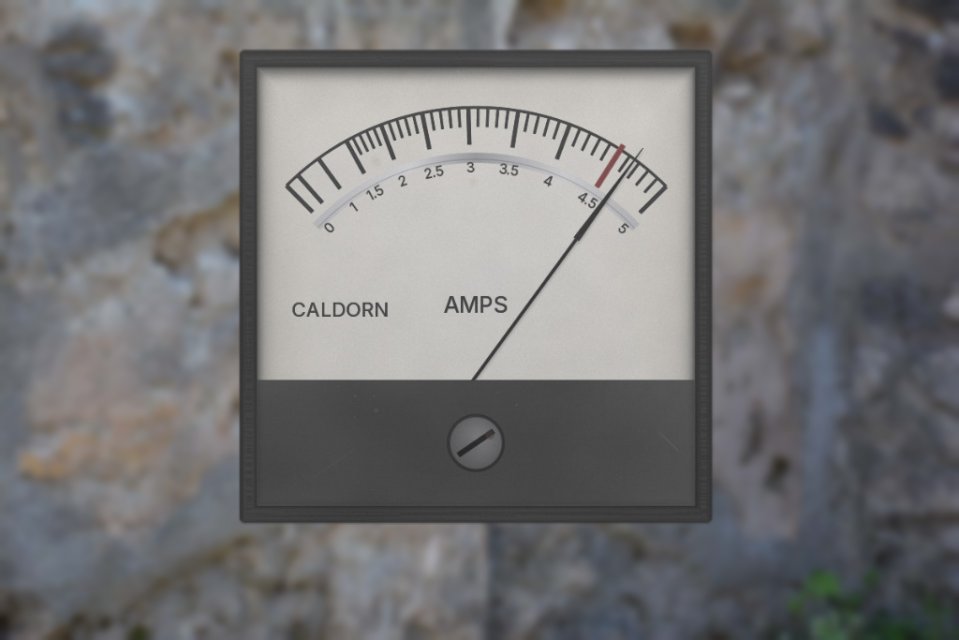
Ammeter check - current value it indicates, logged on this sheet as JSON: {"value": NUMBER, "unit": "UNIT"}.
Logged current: {"value": 4.65, "unit": "A"}
